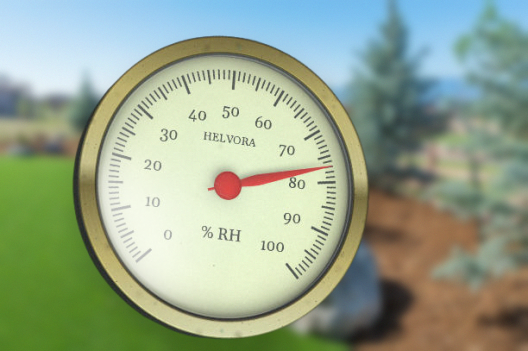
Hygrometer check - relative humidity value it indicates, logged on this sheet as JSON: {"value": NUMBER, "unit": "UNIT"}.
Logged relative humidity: {"value": 77, "unit": "%"}
